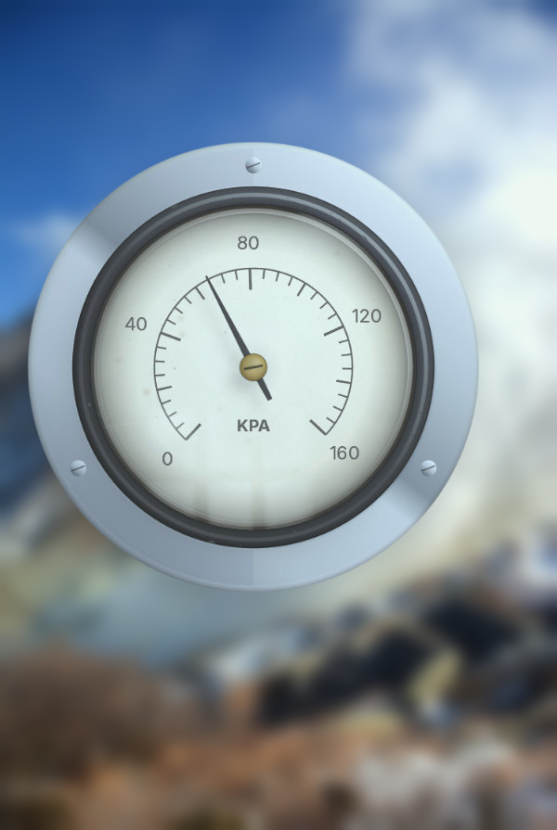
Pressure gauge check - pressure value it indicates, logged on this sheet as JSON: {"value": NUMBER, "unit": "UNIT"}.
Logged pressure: {"value": 65, "unit": "kPa"}
